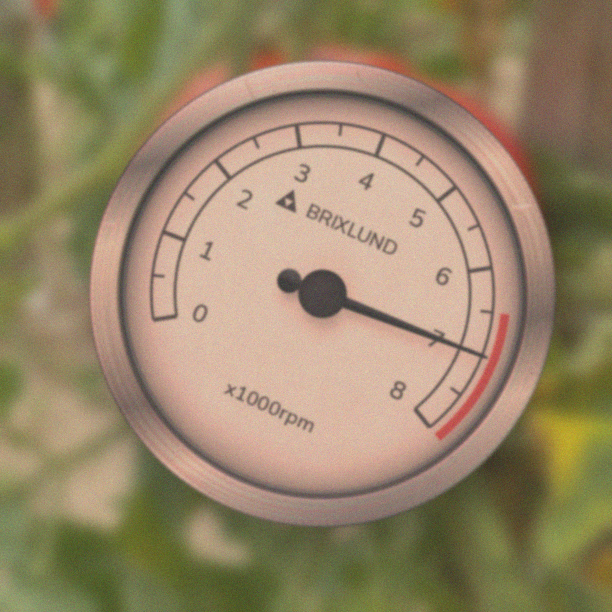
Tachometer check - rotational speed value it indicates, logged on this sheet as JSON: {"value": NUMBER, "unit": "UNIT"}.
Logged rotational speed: {"value": 7000, "unit": "rpm"}
